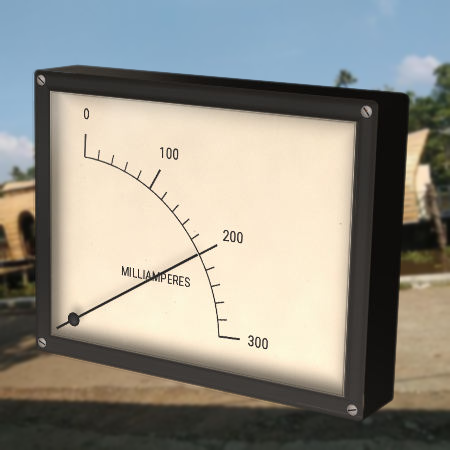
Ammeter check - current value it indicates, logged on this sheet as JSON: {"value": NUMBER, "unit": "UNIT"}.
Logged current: {"value": 200, "unit": "mA"}
